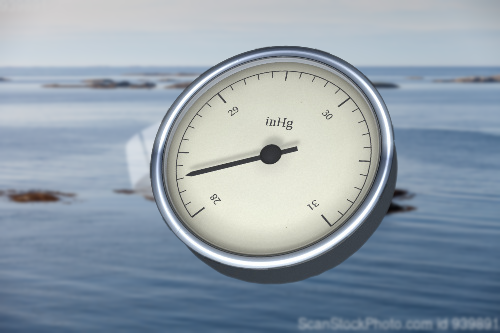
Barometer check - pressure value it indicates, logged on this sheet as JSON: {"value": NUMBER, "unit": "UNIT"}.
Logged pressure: {"value": 28.3, "unit": "inHg"}
